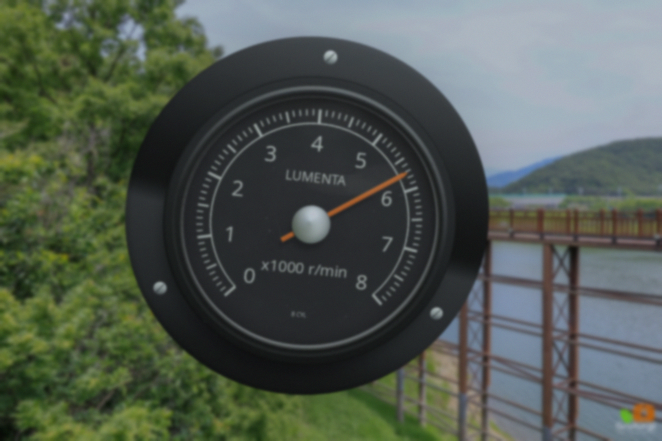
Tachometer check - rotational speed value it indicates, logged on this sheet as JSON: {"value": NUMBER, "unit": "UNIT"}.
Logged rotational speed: {"value": 5700, "unit": "rpm"}
